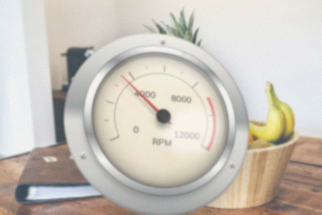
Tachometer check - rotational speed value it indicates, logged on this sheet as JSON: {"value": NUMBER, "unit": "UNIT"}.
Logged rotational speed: {"value": 3500, "unit": "rpm"}
